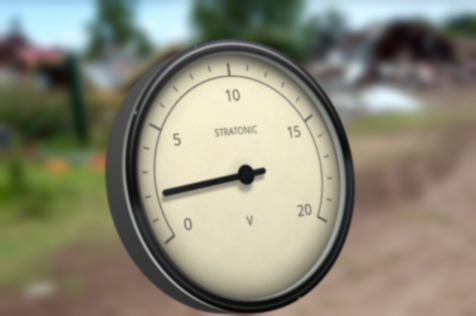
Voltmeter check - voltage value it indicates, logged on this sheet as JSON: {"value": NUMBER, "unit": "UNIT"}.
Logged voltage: {"value": 2, "unit": "V"}
